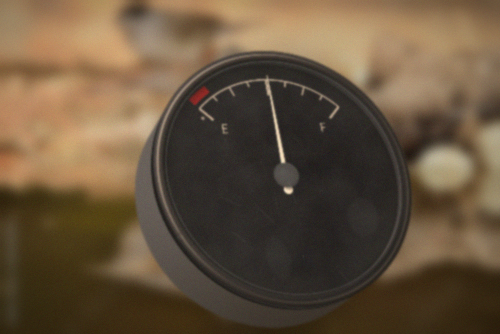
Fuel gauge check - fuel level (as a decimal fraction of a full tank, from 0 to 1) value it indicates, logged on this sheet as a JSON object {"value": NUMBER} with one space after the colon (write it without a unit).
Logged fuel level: {"value": 0.5}
